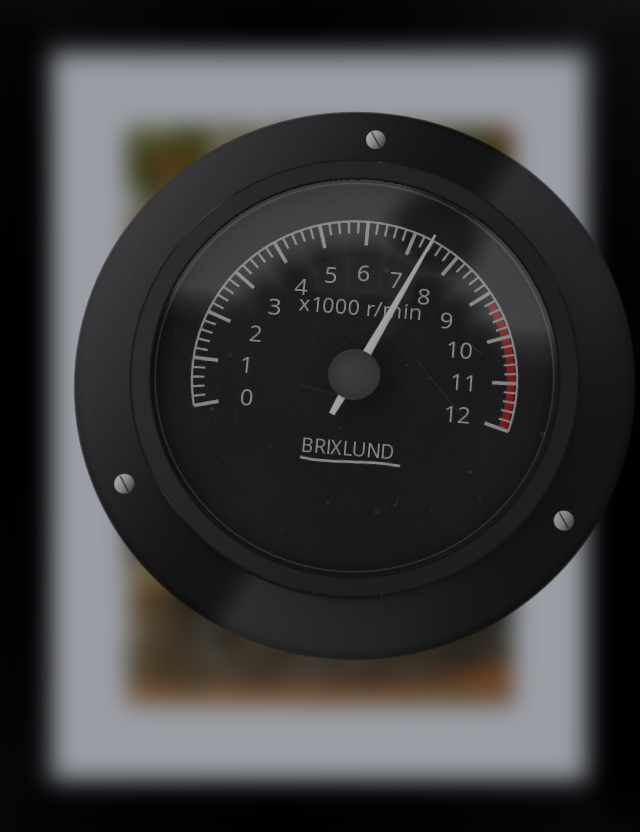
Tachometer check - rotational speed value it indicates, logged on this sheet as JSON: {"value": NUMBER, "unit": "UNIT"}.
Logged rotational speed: {"value": 7400, "unit": "rpm"}
